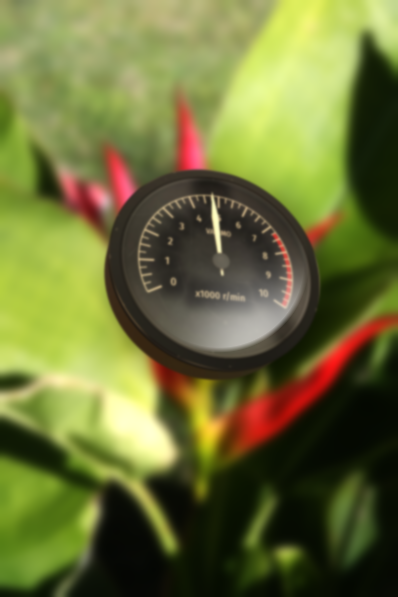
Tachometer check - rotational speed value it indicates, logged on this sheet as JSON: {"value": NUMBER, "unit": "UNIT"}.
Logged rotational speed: {"value": 4750, "unit": "rpm"}
